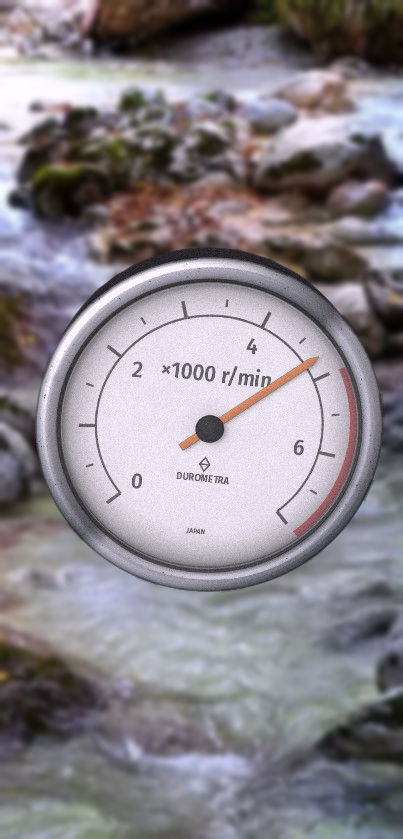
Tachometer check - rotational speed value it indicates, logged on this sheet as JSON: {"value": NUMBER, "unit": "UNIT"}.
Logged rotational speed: {"value": 4750, "unit": "rpm"}
